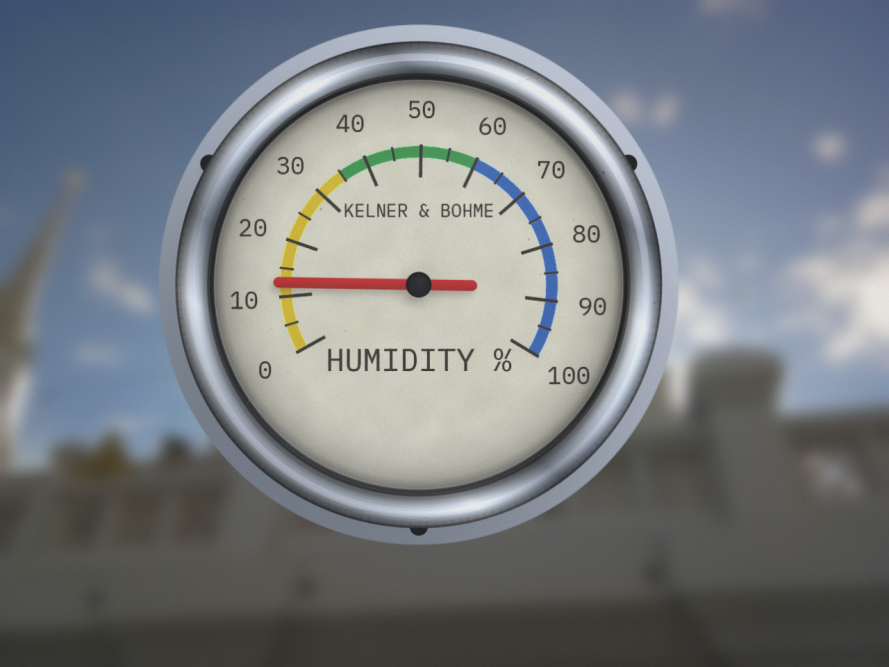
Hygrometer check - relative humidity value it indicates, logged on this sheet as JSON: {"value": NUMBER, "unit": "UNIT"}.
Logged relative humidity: {"value": 12.5, "unit": "%"}
